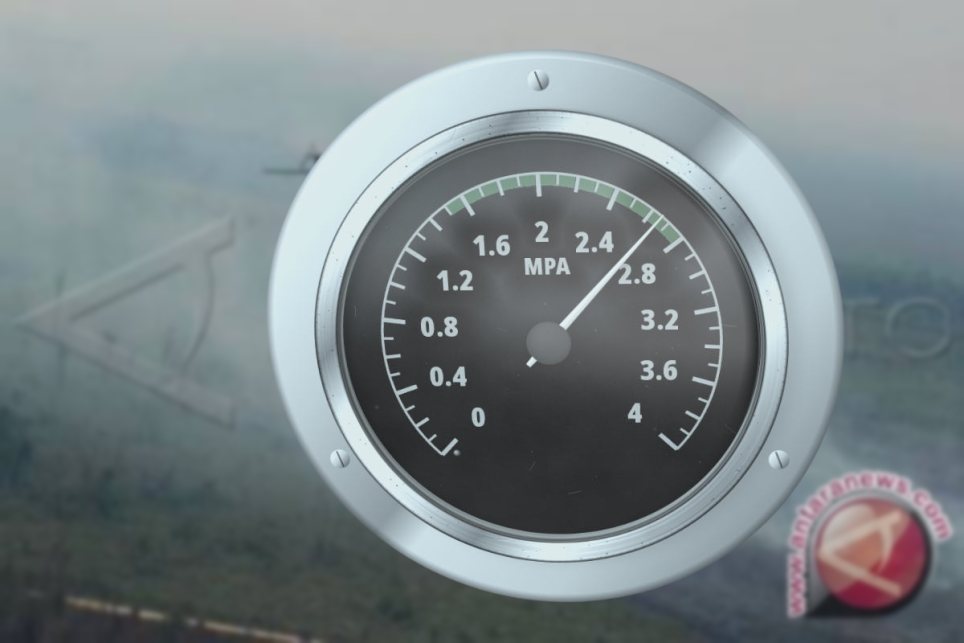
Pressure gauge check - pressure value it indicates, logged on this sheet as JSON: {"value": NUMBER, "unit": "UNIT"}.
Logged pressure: {"value": 2.65, "unit": "MPa"}
